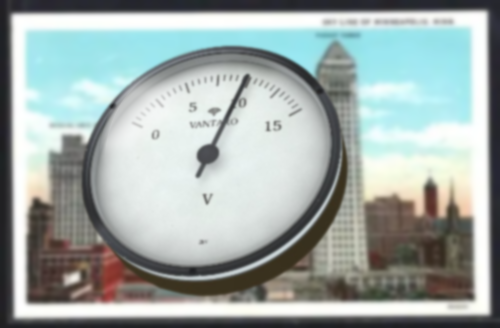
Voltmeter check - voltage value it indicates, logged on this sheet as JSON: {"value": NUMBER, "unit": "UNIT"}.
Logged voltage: {"value": 10, "unit": "V"}
